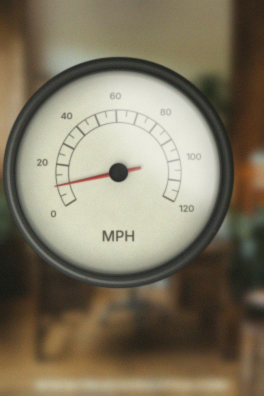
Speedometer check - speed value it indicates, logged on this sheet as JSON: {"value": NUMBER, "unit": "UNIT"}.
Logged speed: {"value": 10, "unit": "mph"}
